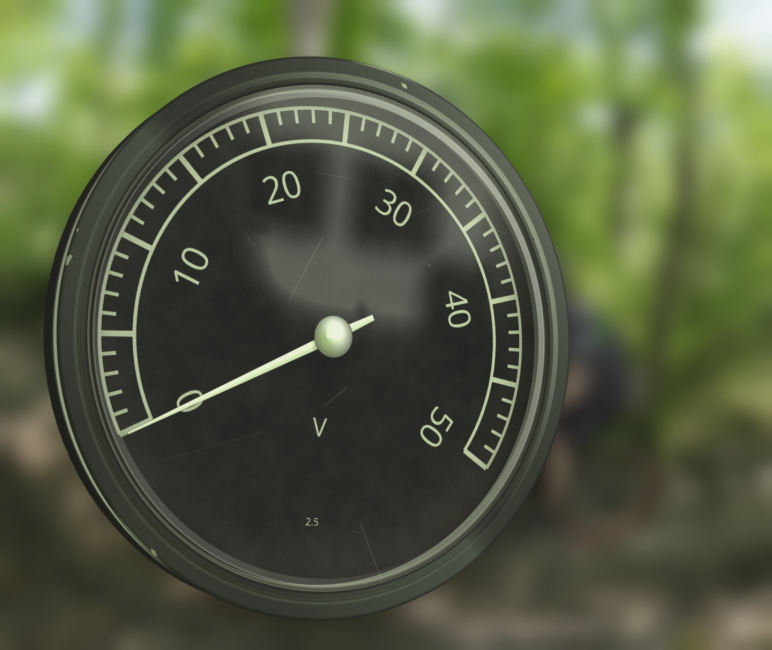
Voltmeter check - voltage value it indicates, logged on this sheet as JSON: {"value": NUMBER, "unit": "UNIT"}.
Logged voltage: {"value": 0, "unit": "V"}
